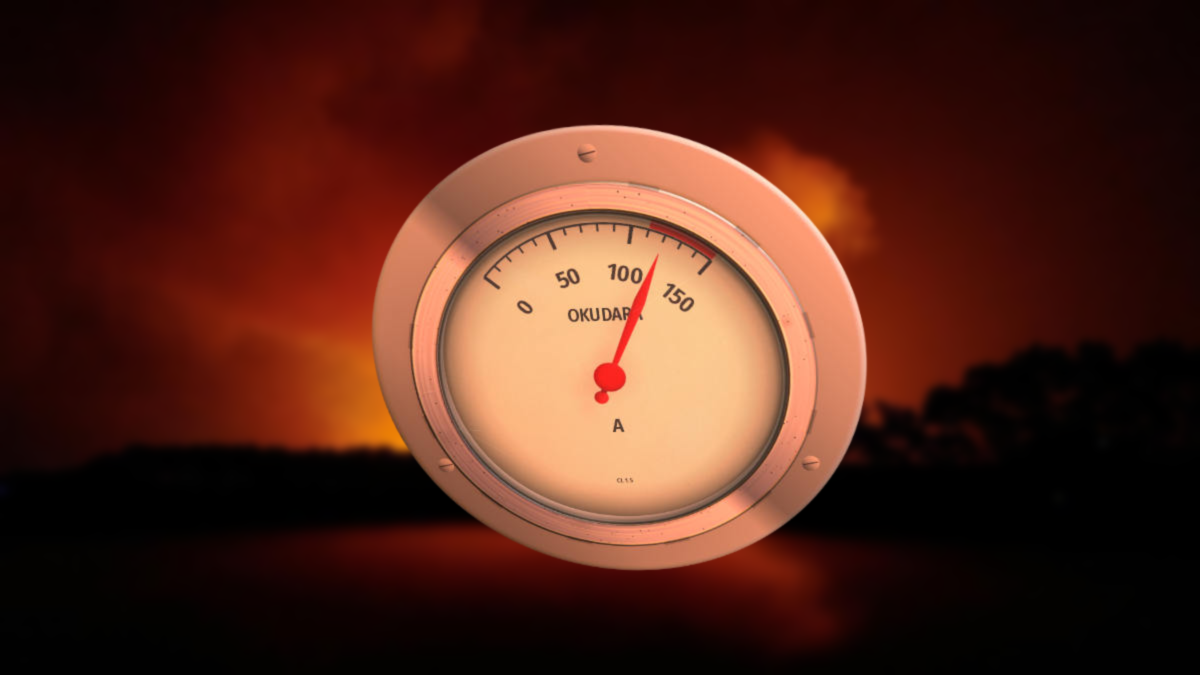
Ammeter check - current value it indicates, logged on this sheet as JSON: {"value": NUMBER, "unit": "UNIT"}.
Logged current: {"value": 120, "unit": "A"}
